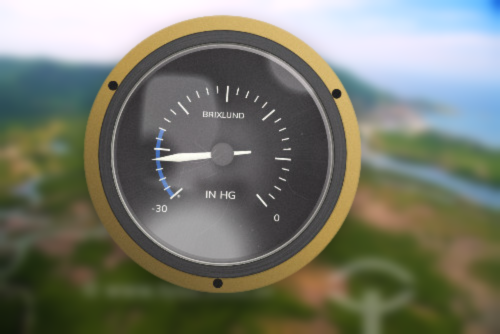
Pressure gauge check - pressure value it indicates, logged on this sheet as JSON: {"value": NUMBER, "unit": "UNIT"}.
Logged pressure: {"value": -26, "unit": "inHg"}
